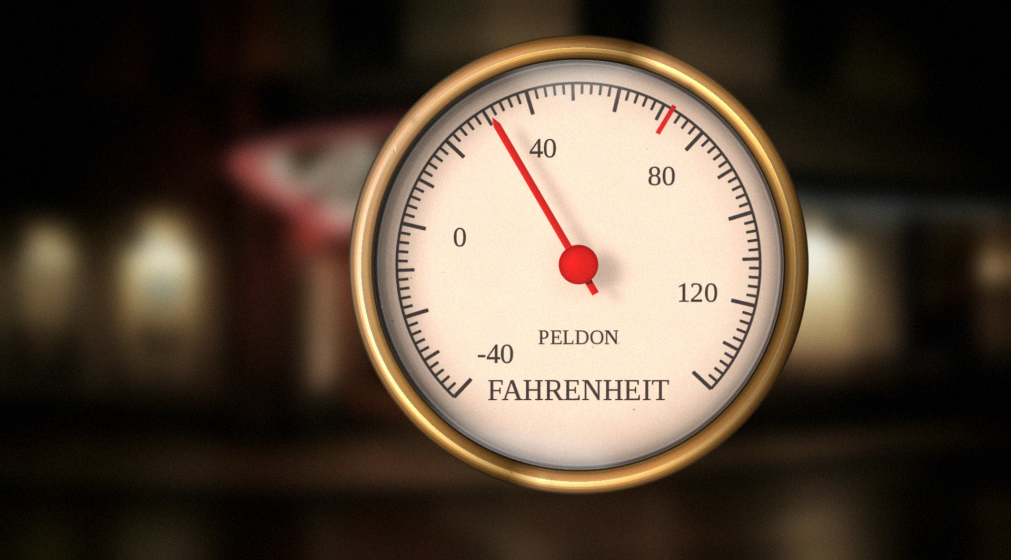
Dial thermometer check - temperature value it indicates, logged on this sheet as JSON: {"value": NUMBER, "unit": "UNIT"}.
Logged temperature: {"value": 31, "unit": "°F"}
